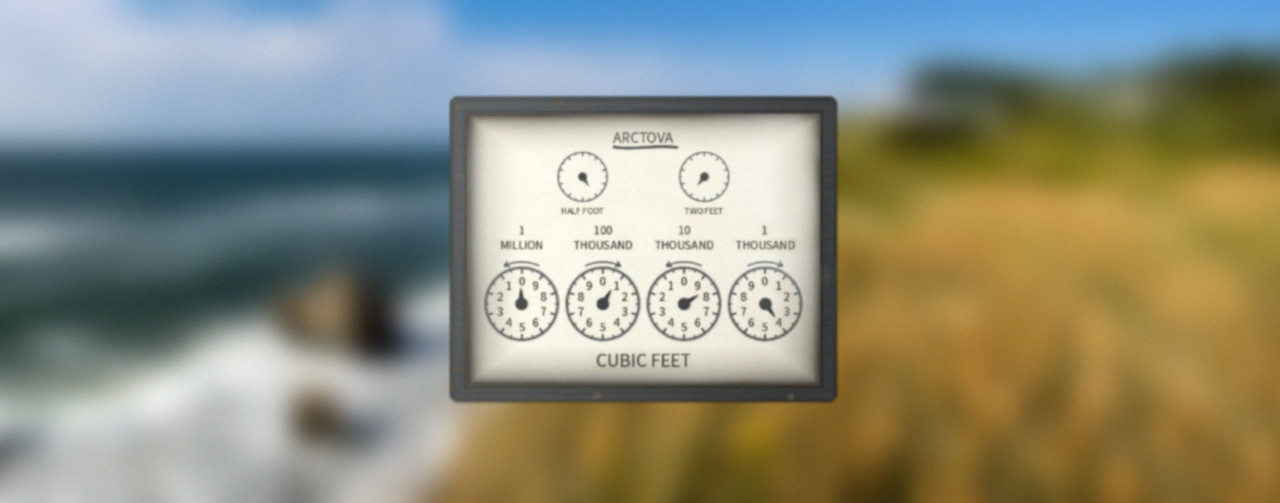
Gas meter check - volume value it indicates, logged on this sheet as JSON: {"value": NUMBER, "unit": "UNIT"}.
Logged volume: {"value": 8400, "unit": "ft³"}
